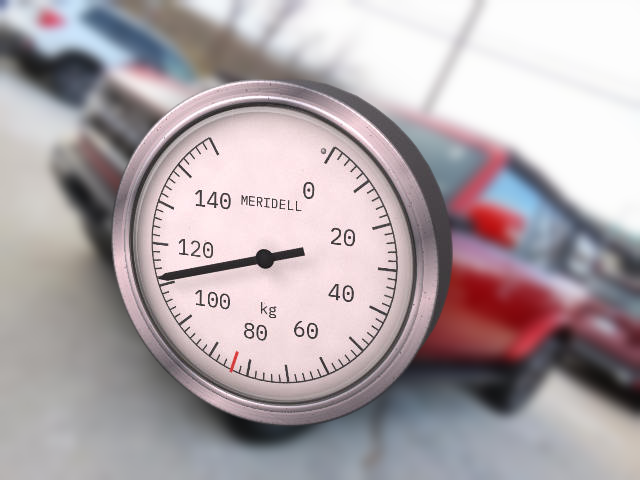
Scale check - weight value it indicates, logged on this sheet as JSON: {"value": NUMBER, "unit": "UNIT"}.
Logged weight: {"value": 112, "unit": "kg"}
